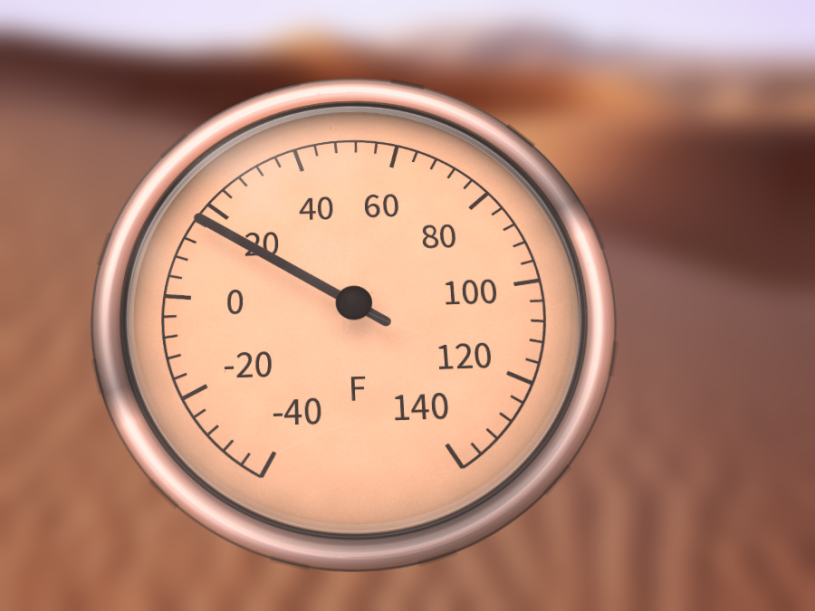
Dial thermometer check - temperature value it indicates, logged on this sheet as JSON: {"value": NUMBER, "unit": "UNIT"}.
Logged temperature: {"value": 16, "unit": "°F"}
